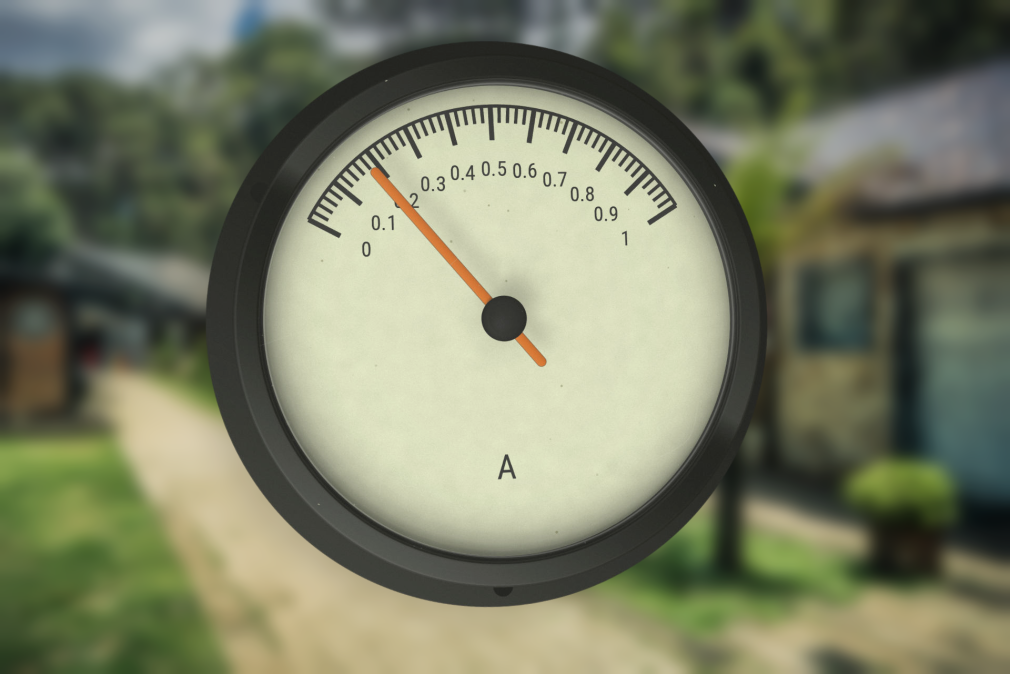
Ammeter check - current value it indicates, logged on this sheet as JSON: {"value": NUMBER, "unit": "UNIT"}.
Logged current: {"value": 0.18, "unit": "A"}
